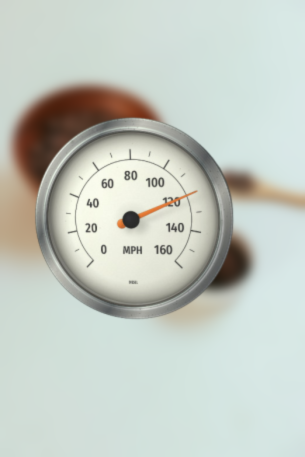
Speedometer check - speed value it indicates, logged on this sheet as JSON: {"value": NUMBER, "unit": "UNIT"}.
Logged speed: {"value": 120, "unit": "mph"}
